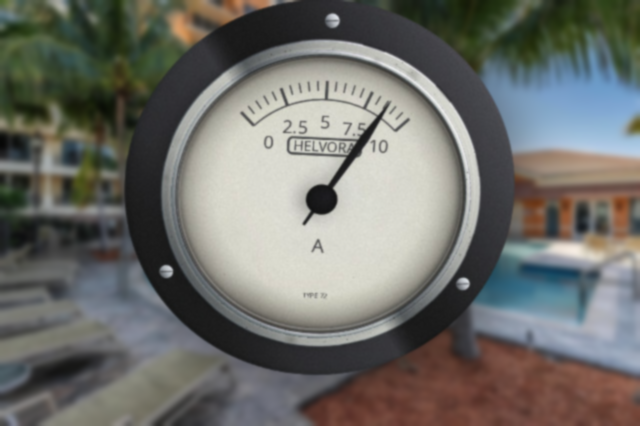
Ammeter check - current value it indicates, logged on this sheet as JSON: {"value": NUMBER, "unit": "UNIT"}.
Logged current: {"value": 8.5, "unit": "A"}
